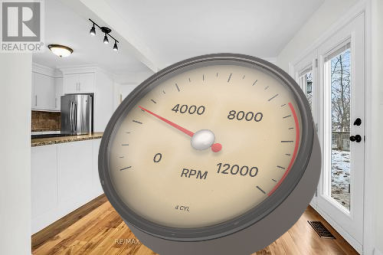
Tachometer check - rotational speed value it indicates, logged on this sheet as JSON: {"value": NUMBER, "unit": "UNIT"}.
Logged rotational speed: {"value": 2500, "unit": "rpm"}
